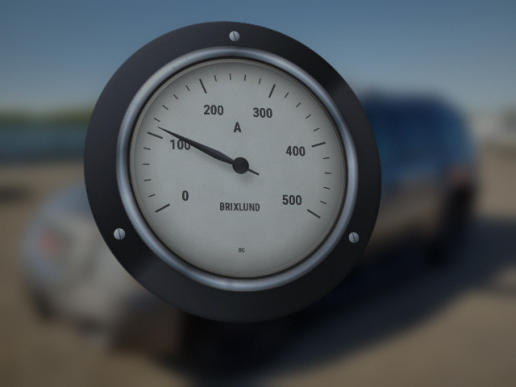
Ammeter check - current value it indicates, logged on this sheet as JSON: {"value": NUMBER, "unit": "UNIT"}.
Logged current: {"value": 110, "unit": "A"}
